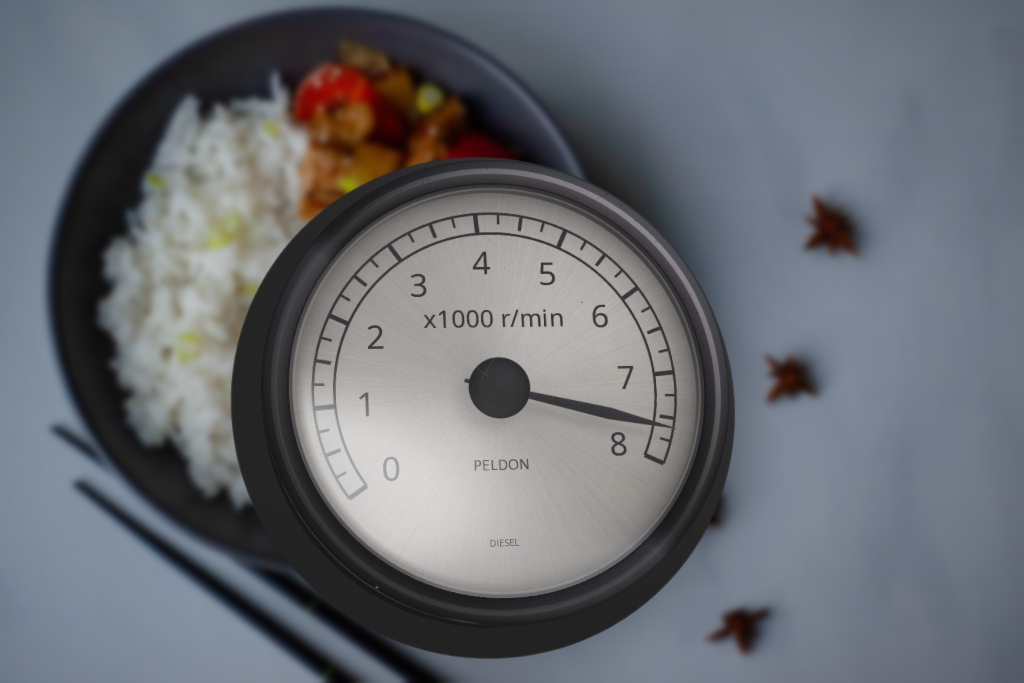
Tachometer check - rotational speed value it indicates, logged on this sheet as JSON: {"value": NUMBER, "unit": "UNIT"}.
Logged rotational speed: {"value": 7625, "unit": "rpm"}
